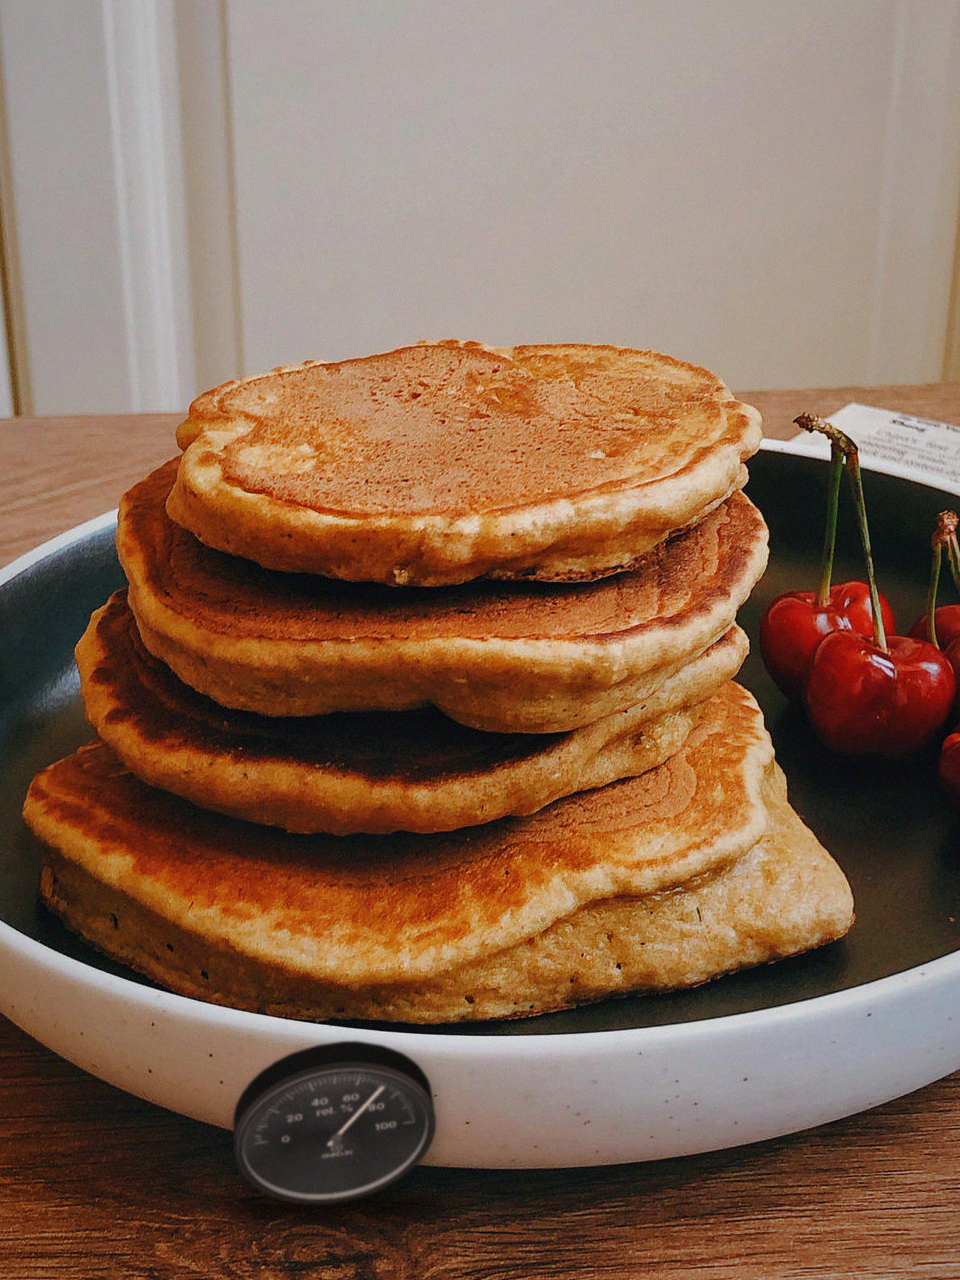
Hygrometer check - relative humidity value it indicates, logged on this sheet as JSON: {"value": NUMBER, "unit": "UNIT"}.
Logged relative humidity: {"value": 70, "unit": "%"}
